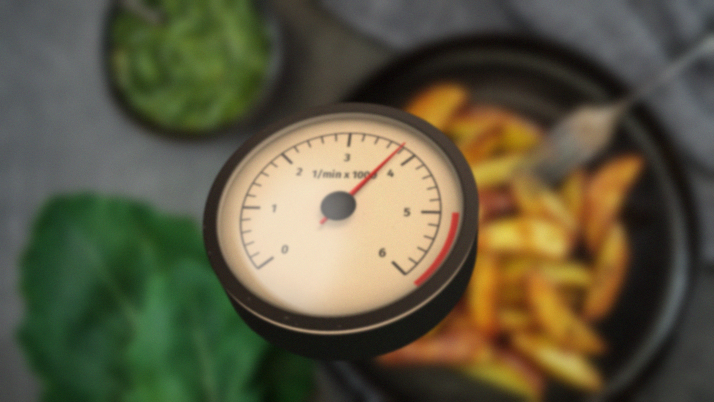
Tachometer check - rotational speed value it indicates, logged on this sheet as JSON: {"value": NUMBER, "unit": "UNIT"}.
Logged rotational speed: {"value": 3800, "unit": "rpm"}
